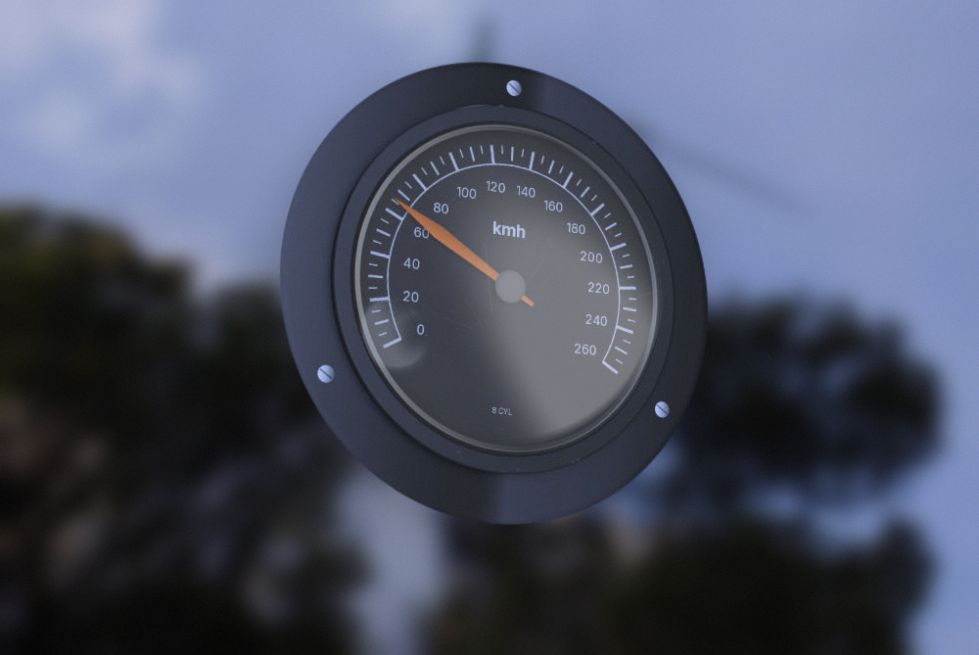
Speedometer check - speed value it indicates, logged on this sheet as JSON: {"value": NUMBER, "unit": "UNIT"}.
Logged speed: {"value": 65, "unit": "km/h"}
